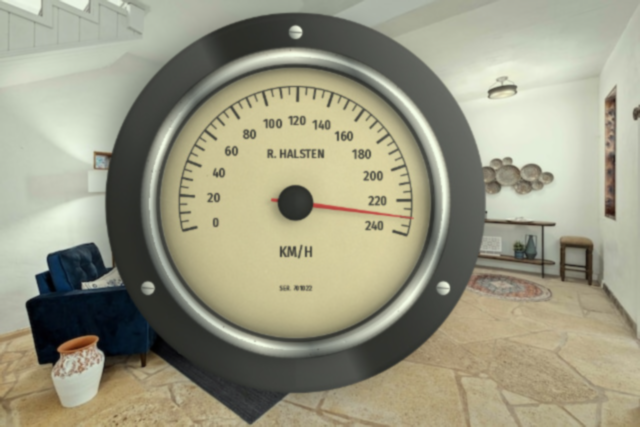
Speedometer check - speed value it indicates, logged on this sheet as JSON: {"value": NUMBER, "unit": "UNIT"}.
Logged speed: {"value": 230, "unit": "km/h"}
